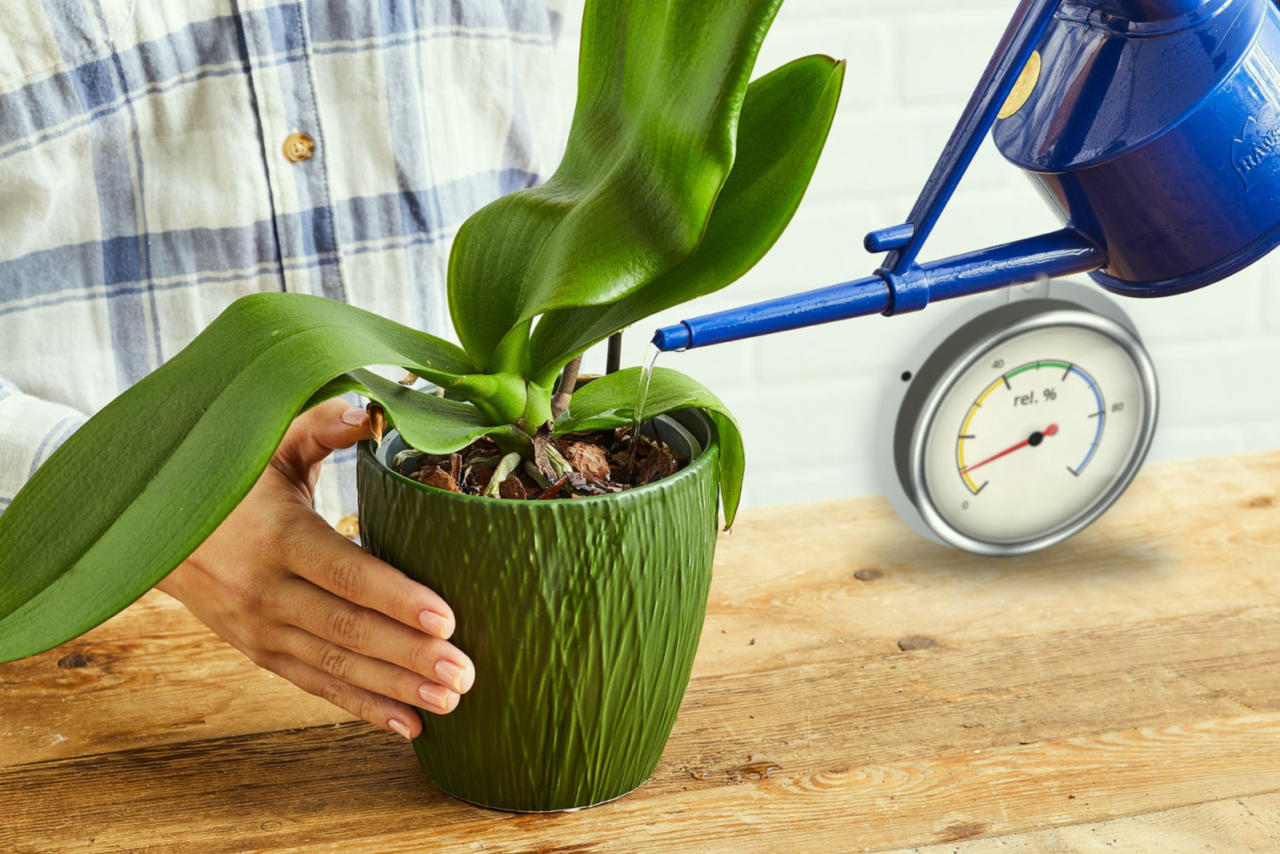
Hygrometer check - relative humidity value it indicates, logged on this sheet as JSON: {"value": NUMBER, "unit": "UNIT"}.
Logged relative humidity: {"value": 10, "unit": "%"}
